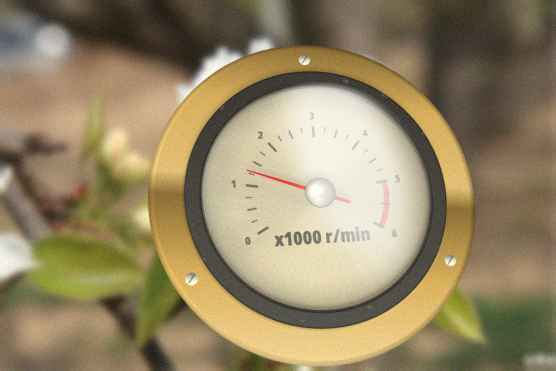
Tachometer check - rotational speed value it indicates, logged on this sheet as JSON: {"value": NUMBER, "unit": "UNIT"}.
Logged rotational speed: {"value": 1250, "unit": "rpm"}
